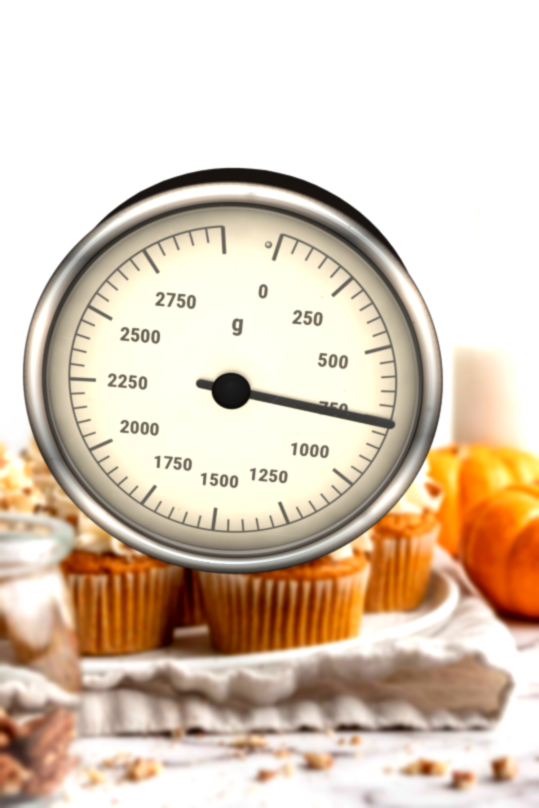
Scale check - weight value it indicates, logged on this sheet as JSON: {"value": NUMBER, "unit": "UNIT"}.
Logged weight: {"value": 750, "unit": "g"}
